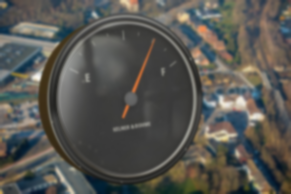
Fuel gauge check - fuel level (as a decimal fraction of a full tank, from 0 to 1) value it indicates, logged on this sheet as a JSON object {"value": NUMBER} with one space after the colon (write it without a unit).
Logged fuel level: {"value": 0.75}
